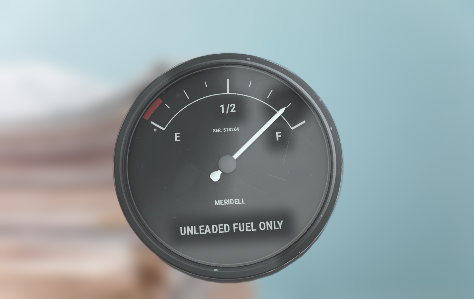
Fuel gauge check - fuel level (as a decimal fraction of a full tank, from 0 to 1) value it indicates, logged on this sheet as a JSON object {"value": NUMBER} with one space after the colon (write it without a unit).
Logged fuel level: {"value": 0.875}
